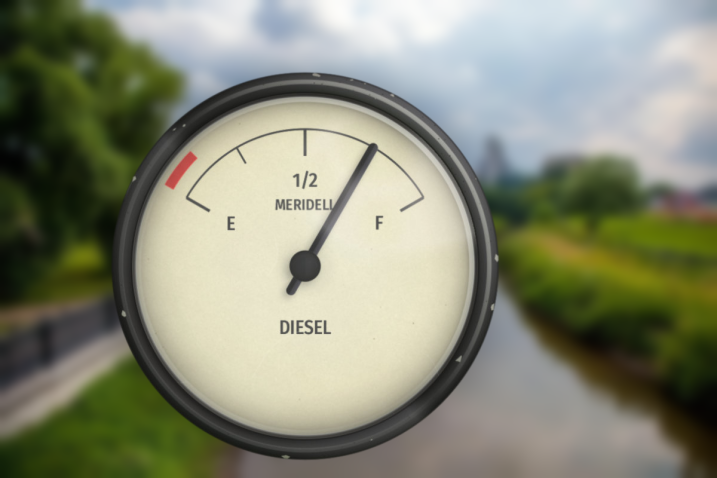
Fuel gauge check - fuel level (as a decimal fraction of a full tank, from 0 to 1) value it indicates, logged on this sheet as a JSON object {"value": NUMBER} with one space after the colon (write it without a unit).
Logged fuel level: {"value": 0.75}
